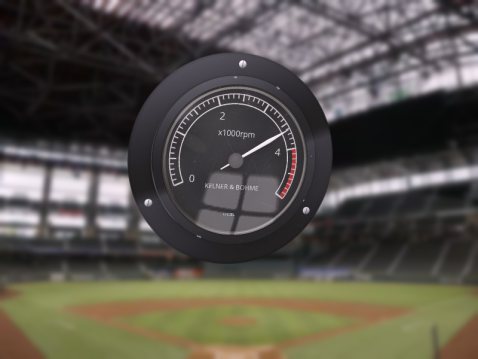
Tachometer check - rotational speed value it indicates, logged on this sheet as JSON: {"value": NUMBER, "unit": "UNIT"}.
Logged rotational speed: {"value": 3600, "unit": "rpm"}
